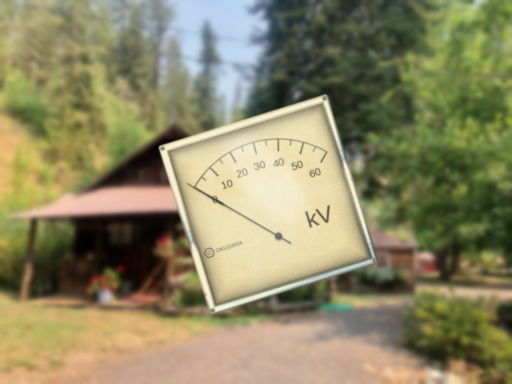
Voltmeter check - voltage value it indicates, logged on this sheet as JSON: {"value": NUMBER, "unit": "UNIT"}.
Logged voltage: {"value": 0, "unit": "kV"}
